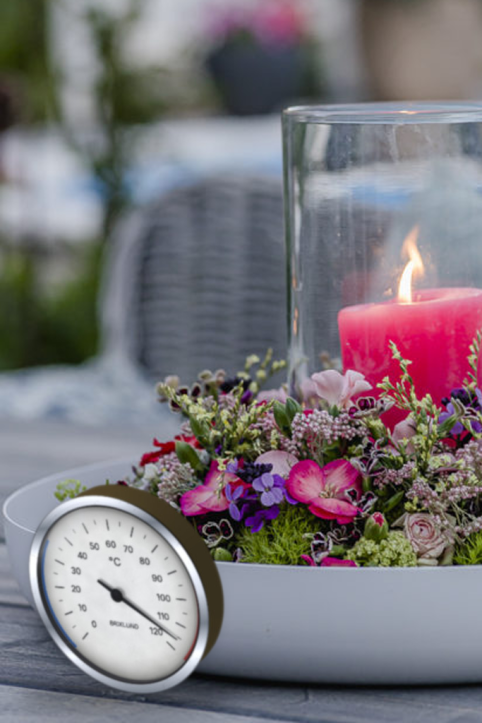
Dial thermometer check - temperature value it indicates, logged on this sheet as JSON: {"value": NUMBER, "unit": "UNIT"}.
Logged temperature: {"value": 115, "unit": "°C"}
